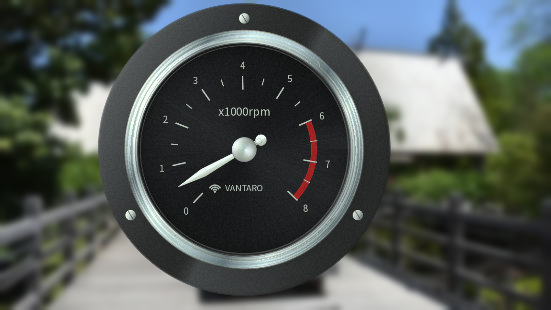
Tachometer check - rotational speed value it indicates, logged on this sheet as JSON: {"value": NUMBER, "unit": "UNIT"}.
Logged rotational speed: {"value": 500, "unit": "rpm"}
